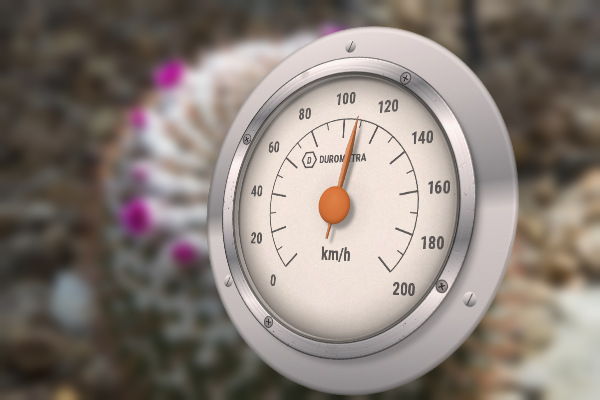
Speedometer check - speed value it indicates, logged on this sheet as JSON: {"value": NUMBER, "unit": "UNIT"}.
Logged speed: {"value": 110, "unit": "km/h"}
